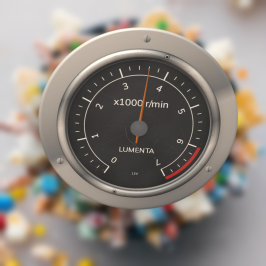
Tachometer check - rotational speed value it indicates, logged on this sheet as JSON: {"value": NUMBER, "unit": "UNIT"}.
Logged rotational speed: {"value": 3600, "unit": "rpm"}
